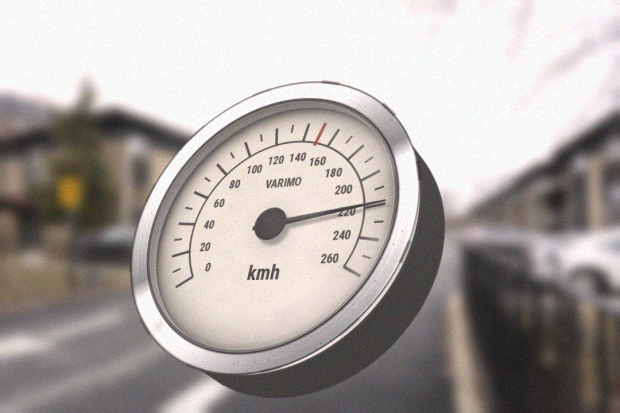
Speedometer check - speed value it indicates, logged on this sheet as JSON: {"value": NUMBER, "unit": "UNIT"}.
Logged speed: {"value": 220, "unit": "km/h"}
